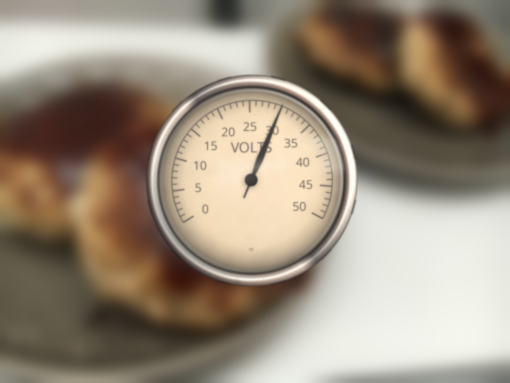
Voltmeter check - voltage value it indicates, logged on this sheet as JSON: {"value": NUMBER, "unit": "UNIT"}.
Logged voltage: {"value": 30, "unit": "V"}
